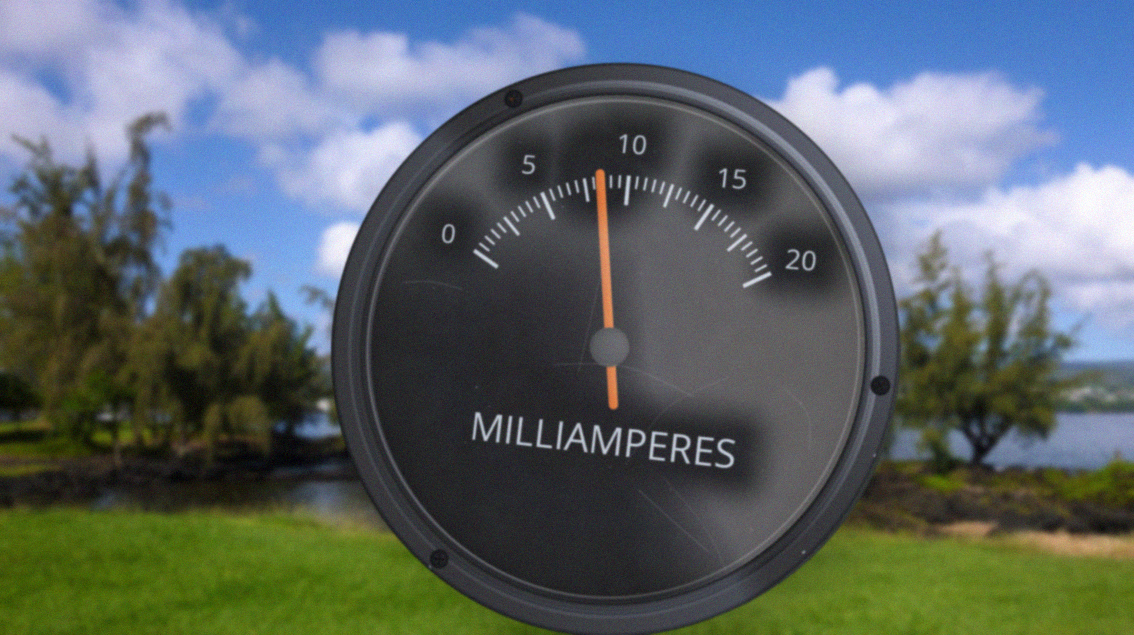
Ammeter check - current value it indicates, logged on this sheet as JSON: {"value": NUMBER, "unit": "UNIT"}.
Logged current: {"value": 8.5, "unit": "mA"}
